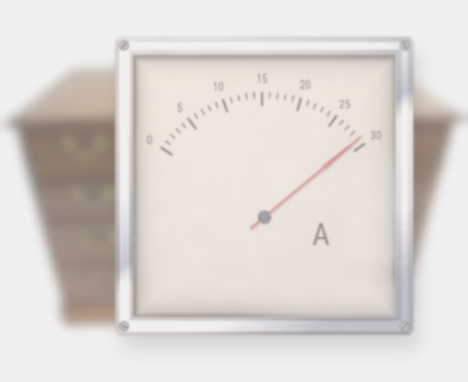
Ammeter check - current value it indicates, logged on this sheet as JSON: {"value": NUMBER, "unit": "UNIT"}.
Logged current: {"value": 29, "unit": "A"}
